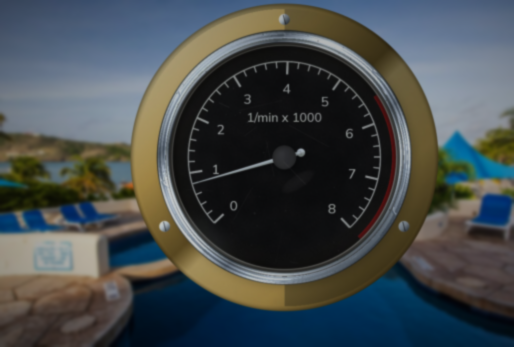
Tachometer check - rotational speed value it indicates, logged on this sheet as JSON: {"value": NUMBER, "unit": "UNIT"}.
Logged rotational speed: {"value": 800, "unit": "rpm"}
